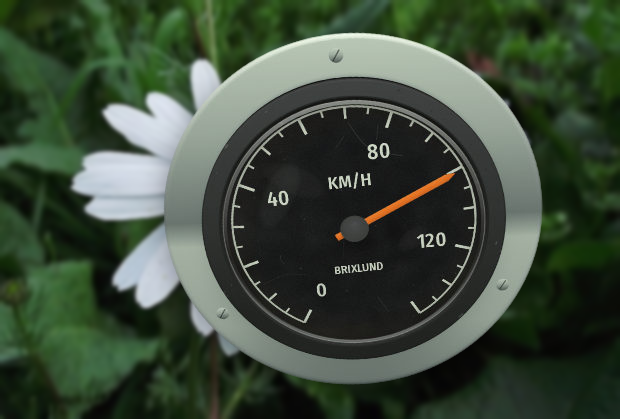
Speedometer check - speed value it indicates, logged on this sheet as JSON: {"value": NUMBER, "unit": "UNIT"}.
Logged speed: {"value": 100, "unit": "km/h"}
